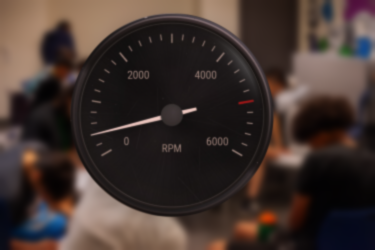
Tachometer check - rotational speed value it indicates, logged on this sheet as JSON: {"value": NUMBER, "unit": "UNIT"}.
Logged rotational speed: {"value": 400, "unit": "rpm"}
